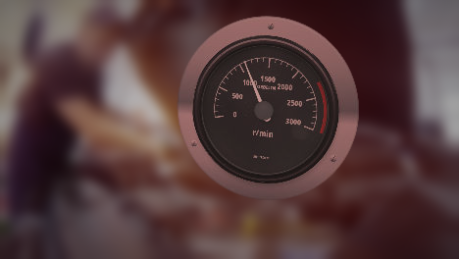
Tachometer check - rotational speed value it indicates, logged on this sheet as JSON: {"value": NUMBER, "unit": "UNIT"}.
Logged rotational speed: {"value": 1100, "unit": "rpm"}
